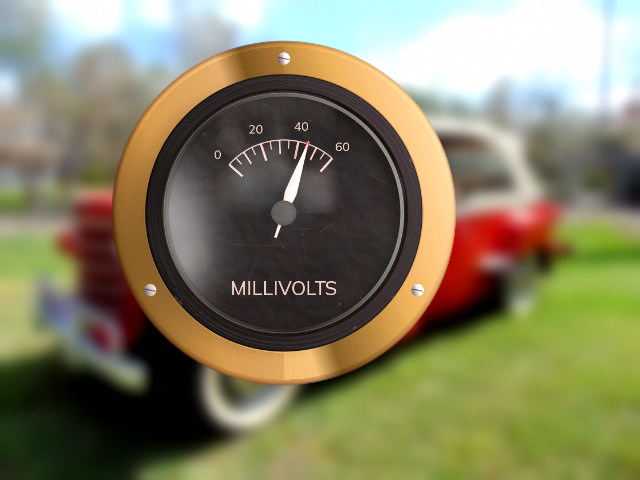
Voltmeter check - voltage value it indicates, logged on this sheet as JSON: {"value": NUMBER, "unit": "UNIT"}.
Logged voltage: {"value": 45, "unit": "mV"}
